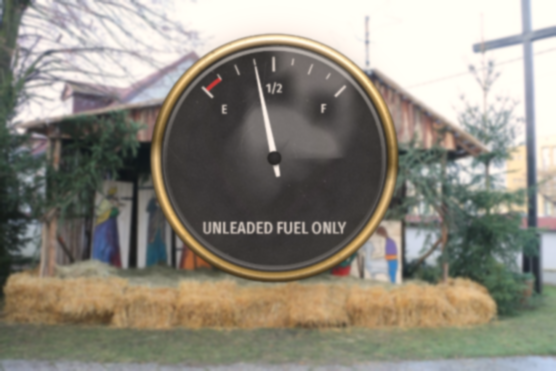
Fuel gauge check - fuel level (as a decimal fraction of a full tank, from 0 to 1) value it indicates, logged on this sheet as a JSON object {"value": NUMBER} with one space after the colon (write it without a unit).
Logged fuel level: {"value": 0.375}
